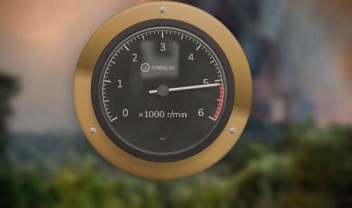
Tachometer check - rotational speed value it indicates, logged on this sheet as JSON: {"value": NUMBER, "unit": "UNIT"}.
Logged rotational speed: {"value": 5100, "unit": "rpm"}
